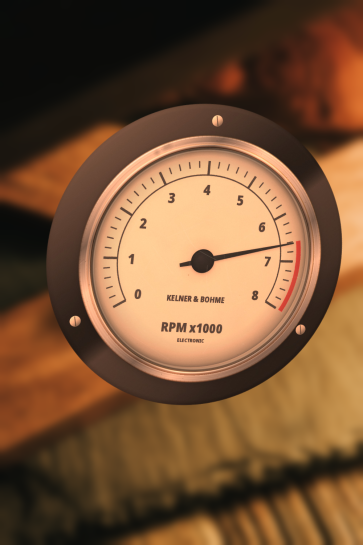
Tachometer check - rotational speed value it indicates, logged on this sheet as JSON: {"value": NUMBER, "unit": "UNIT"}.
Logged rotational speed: {"value": 6600, "unit": "rpm"}
